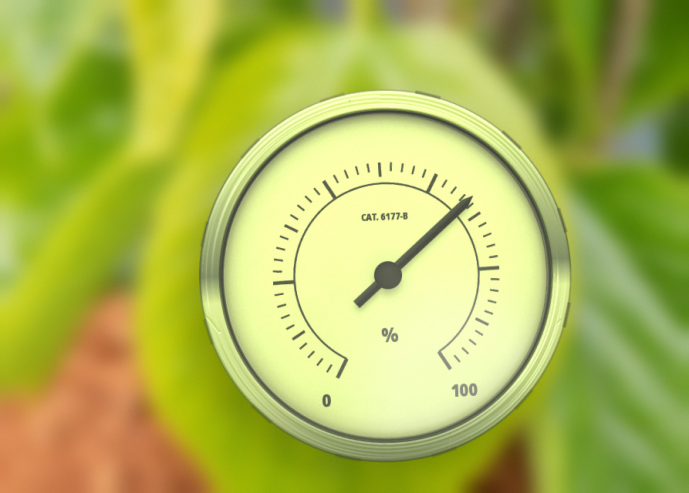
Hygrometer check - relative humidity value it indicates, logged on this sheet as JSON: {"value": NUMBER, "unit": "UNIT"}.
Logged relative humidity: {"value": 67, "unit": "%"}
